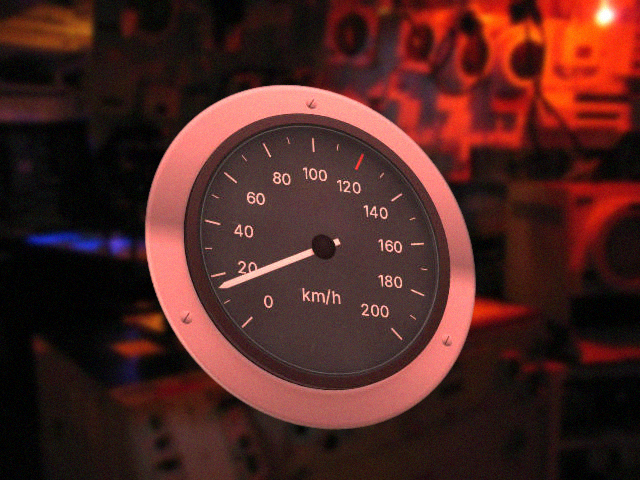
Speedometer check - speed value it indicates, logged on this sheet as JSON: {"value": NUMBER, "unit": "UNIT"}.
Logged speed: {"value": 15, "unit": "km/h"}
